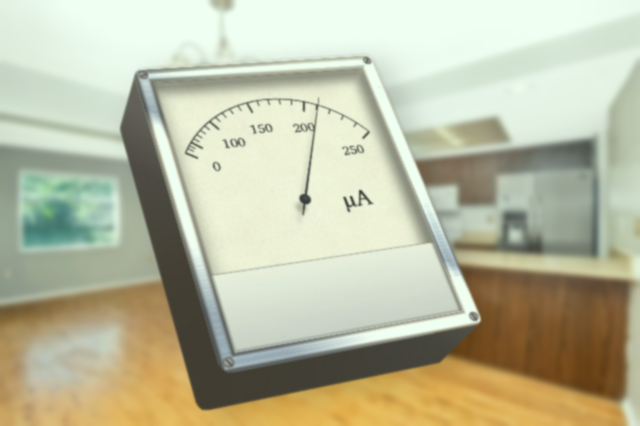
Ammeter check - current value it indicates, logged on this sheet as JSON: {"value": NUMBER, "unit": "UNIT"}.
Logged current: {"value": 210, "unit": "µA"}
